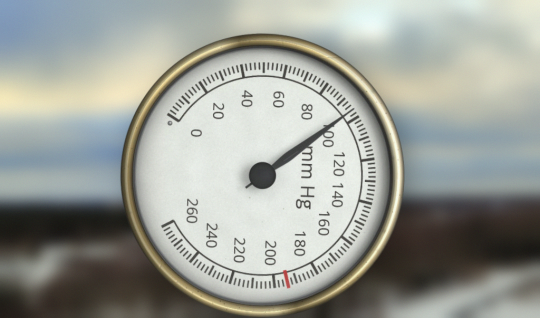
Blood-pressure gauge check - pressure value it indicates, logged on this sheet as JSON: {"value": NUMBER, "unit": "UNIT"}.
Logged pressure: {"value": 96, "unit": "mmHg"}
